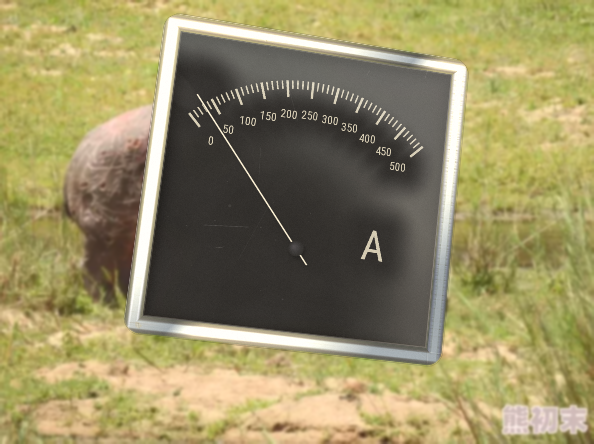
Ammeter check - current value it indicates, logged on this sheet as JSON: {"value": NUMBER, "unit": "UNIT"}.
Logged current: {"value": 30, "unit": "A"}
